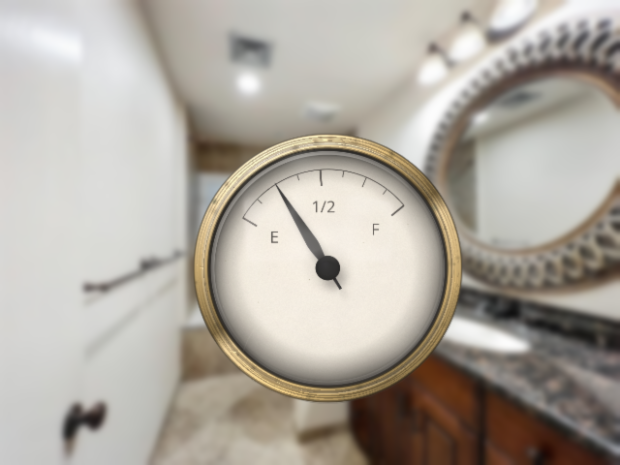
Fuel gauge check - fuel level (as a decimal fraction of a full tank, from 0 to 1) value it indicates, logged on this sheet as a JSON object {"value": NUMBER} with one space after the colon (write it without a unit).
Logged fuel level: {"value": 0.25}
